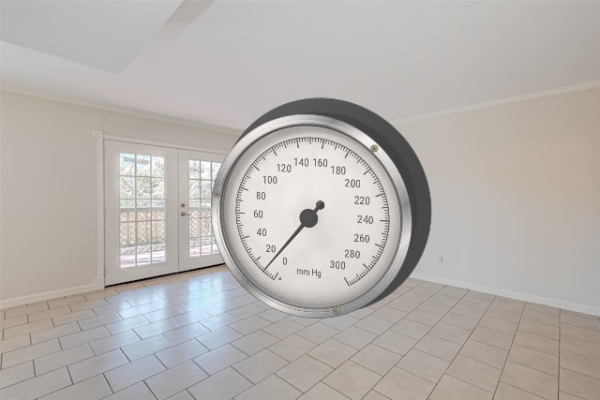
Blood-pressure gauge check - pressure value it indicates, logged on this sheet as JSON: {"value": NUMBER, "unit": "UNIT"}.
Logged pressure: {"value": 10, "unit": "mmHg"}
